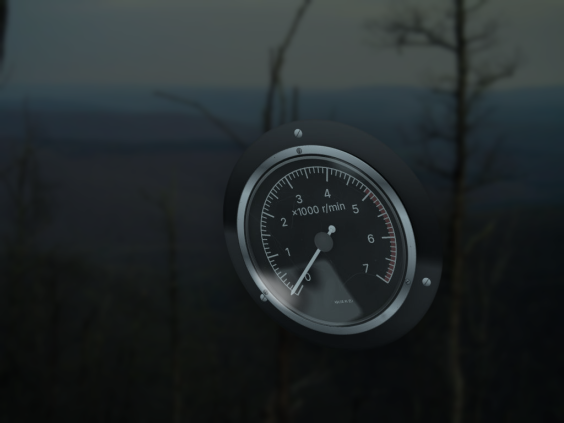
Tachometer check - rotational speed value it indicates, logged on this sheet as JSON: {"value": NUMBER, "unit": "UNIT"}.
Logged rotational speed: {"value": 100, "unit": "rpm"}
